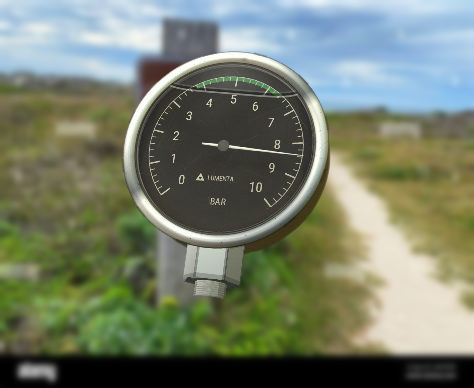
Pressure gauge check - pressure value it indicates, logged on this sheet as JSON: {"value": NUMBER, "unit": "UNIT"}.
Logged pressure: {"value": 8.4, "unit": "bar"}
